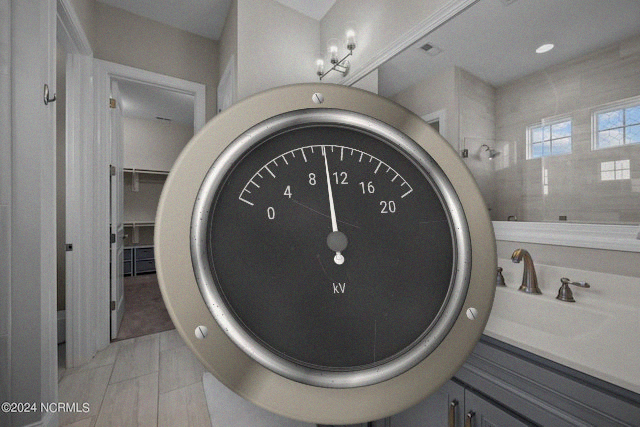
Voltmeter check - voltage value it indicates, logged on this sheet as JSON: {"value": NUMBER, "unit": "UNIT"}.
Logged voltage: {"value": 10, "unit": "kV"}
